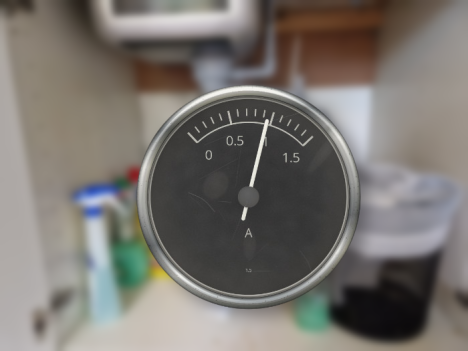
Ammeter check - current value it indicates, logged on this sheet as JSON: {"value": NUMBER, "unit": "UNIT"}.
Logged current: {"value": 0.95, "unit": "A"}
